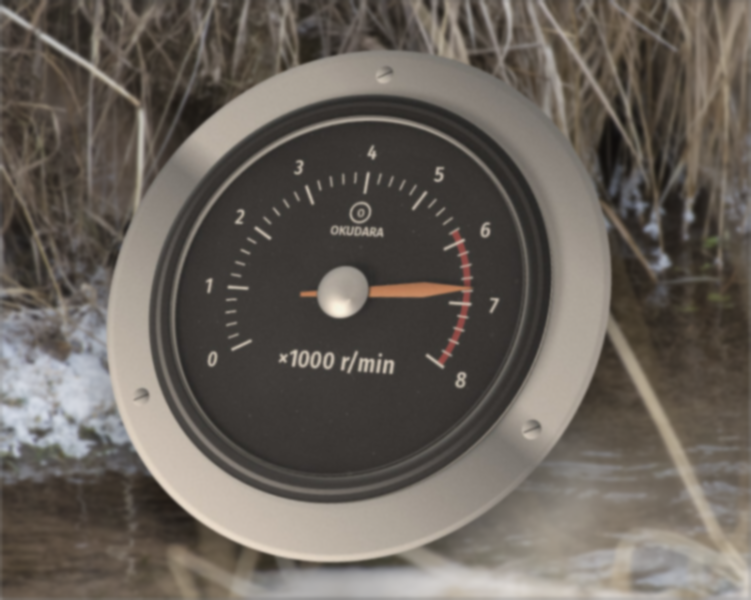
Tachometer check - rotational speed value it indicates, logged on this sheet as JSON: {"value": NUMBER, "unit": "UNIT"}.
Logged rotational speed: {"value": 6800, "unit": "rpm"}
